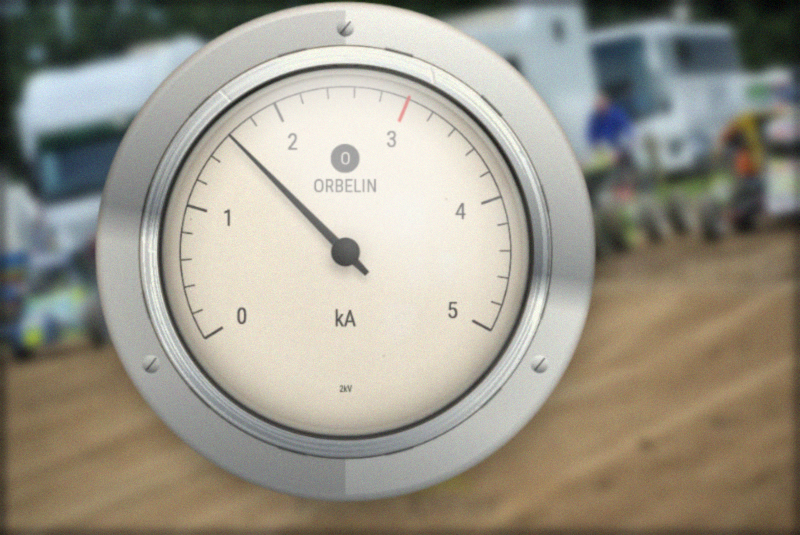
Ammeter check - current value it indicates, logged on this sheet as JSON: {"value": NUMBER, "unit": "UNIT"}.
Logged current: {"value": 1.6, "unit": "kA"}
